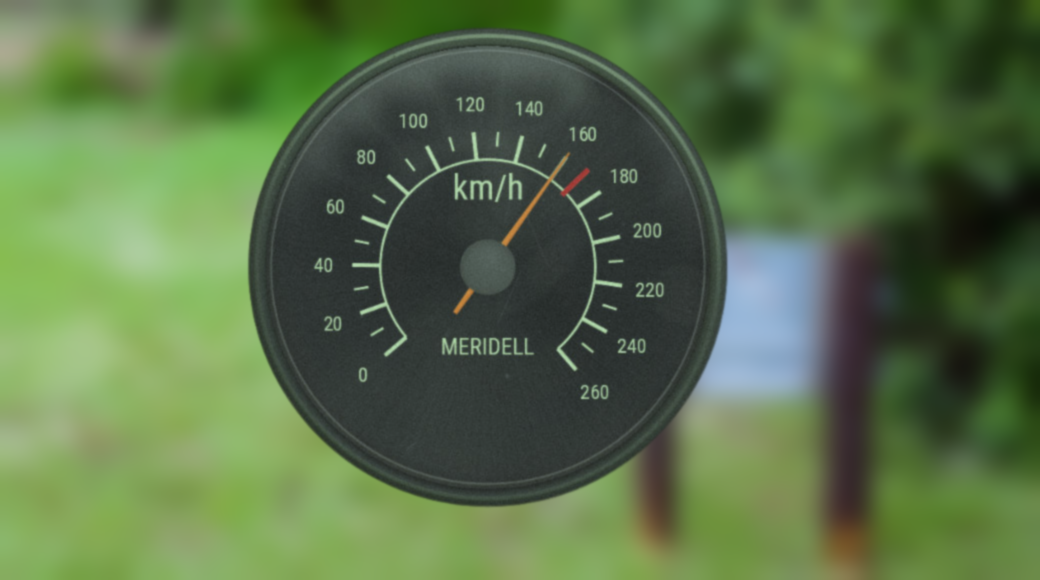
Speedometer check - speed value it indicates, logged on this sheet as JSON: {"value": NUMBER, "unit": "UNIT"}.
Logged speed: {"value": 160, "unit": "km/h"}
